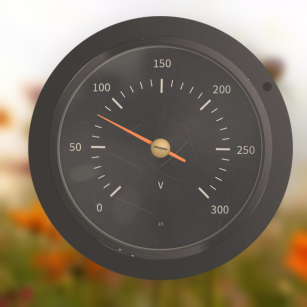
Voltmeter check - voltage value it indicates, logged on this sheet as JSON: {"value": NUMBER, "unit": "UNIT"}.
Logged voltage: {"value": 80, "unit": "V"}
